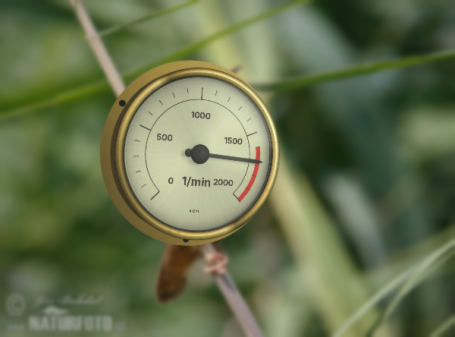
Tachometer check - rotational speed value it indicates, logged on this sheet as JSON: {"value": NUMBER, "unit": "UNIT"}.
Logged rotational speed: {"value": 1700, "unit": "rpm"}
